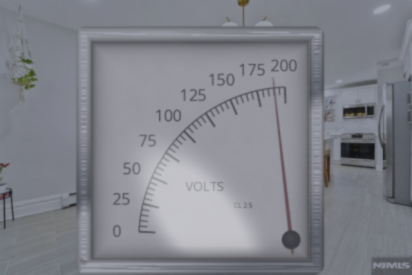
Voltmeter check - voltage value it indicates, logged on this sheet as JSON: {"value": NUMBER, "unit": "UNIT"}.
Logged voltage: {"value": 190, "unit": "V"}
